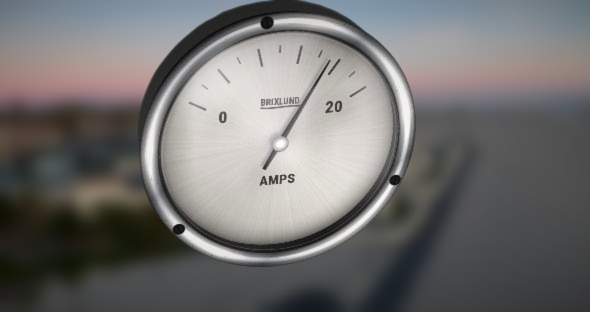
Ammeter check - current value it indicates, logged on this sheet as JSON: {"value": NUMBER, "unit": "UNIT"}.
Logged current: {"value": 15, "unit": "A"}
